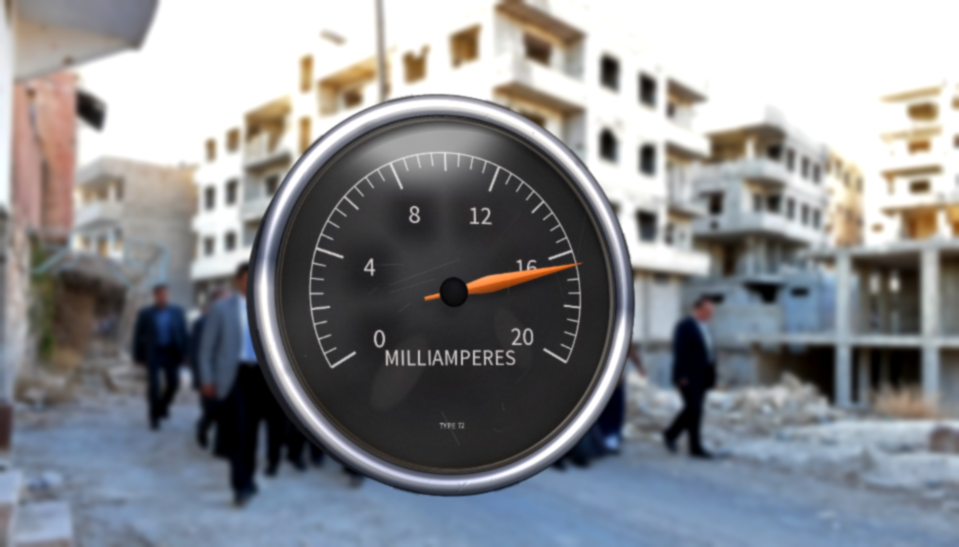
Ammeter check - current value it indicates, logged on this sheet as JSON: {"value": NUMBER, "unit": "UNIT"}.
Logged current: {"value": 16.5, "unit": "mA"}
